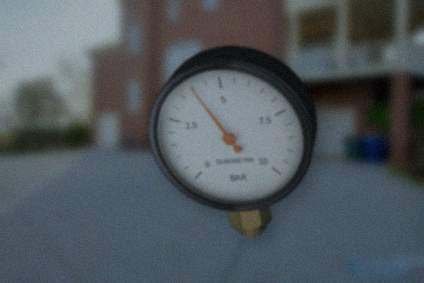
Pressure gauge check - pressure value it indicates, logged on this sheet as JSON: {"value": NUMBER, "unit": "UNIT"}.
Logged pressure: {"value": 4, "unit": "bar"}
